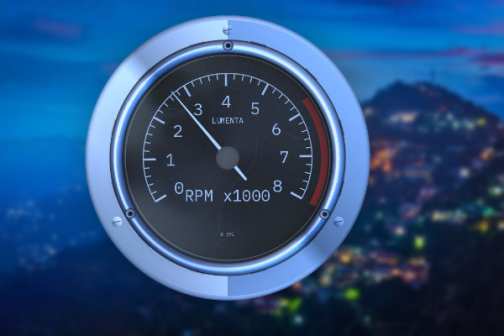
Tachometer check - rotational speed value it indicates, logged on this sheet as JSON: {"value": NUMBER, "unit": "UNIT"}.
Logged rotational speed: {"value": 2700, "unit": "rpm"}
